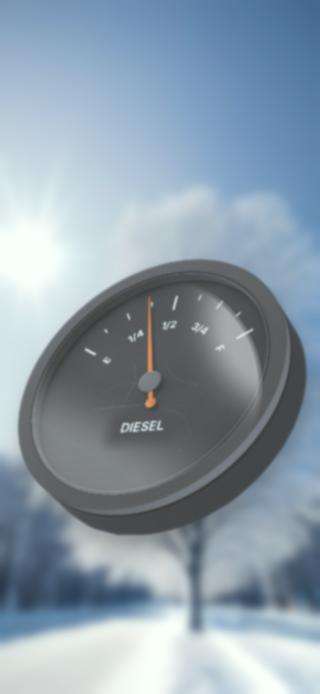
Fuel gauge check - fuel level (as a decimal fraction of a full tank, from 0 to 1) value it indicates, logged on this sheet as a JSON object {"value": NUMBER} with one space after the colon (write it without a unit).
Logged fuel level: {"value": 0.375}
